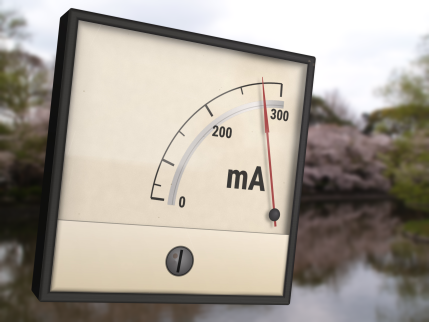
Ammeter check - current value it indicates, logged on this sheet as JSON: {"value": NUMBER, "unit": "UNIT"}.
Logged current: {"value": 275, "unit": "mA"}
